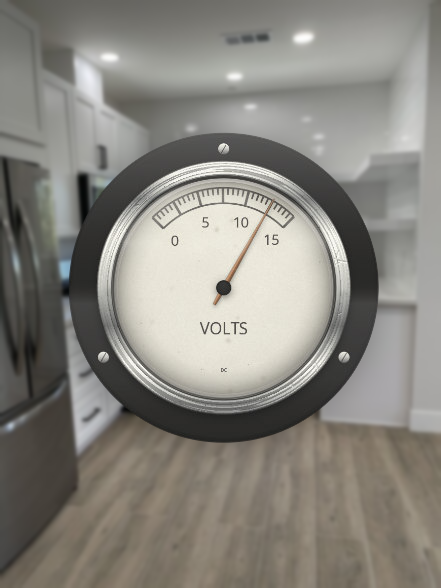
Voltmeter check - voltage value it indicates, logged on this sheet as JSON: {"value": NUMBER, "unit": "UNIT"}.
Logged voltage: {"value": 12.5, "unit": "V"}
